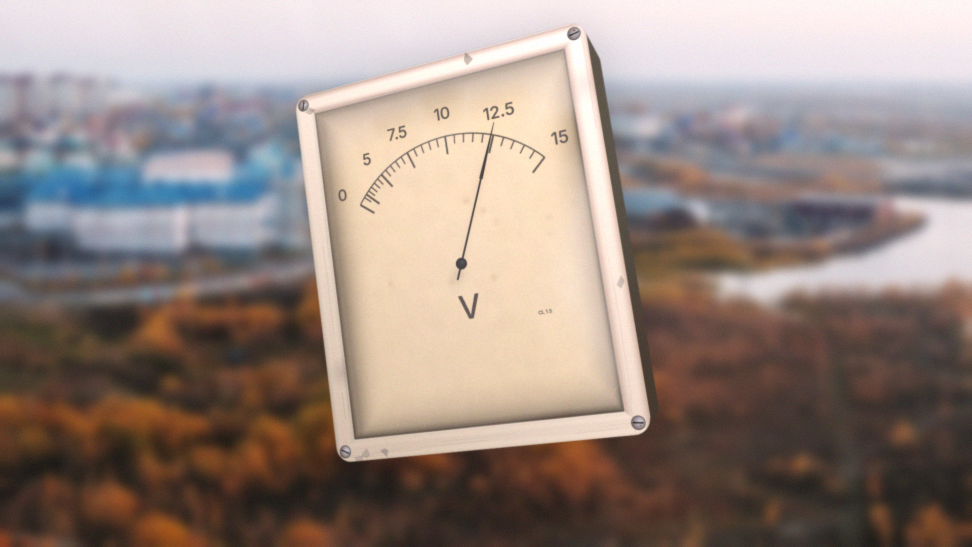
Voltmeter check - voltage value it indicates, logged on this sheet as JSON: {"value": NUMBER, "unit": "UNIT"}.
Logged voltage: {"value": 12.5, "unit": "V"}
